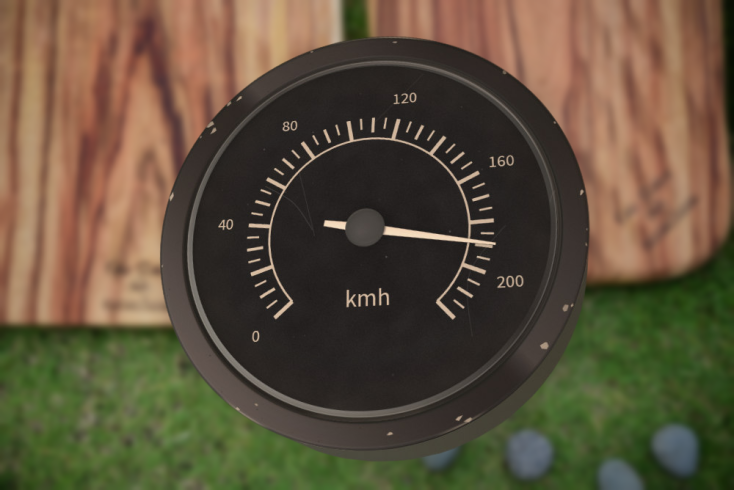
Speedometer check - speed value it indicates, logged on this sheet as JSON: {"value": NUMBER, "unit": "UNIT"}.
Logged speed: {"value": 190, "unit": "km/h"}
